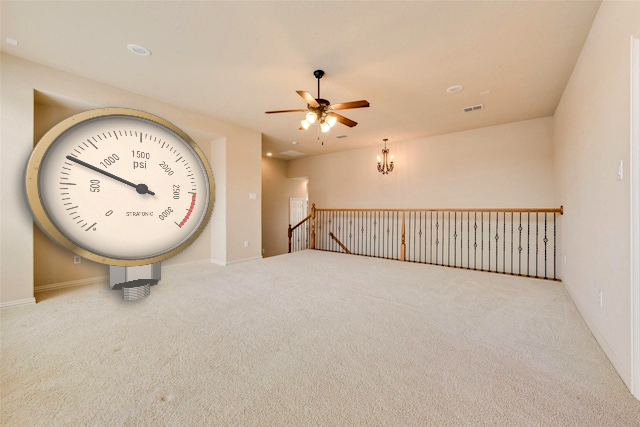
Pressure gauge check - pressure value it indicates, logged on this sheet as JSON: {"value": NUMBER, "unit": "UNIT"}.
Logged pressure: {"value": 750, "unit": "psi"}
